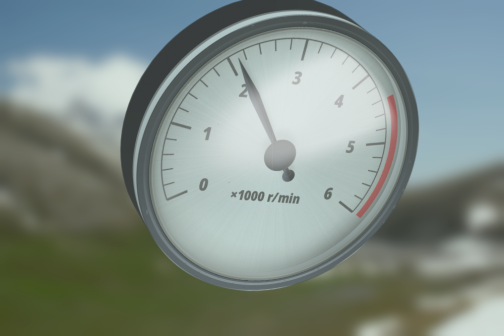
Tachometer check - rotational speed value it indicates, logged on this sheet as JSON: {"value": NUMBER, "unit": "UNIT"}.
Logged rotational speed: {"value": 2100, "unit": "rpm"}
